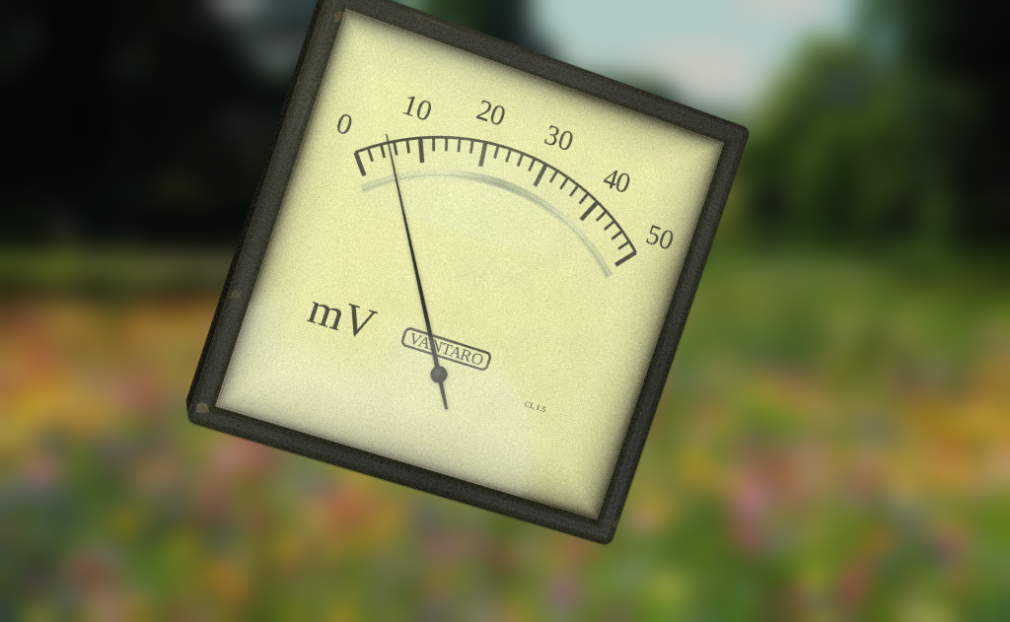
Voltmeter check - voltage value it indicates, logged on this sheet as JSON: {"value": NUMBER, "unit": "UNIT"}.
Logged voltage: {"value": 5, "unit": "mV"}
